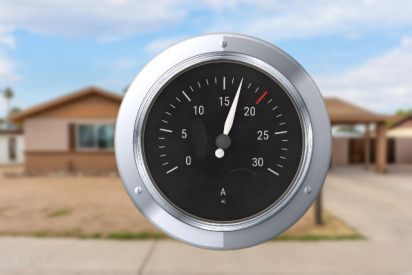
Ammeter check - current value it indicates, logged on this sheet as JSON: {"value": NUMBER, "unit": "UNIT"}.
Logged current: {"value": 17, "unit": "A"}
